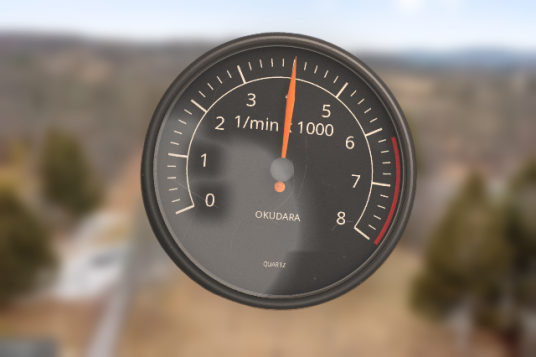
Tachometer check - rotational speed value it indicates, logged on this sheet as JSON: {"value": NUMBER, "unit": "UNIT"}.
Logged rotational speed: {"value": 4000, "unit": "rpm"}
